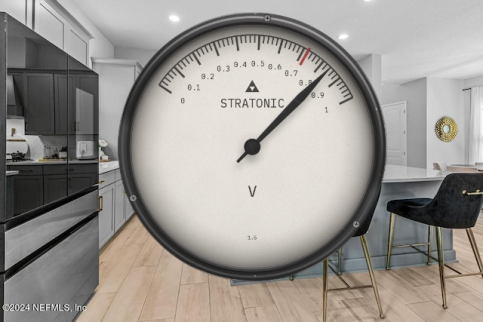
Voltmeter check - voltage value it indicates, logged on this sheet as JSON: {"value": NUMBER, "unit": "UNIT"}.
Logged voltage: {"value": 0.84, "unit": "V"}
